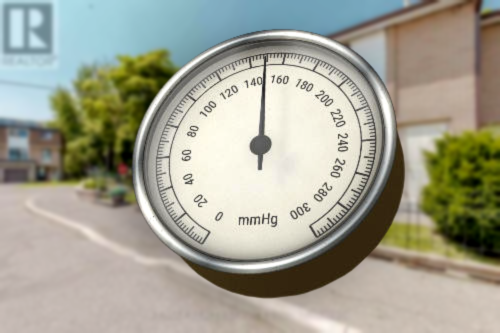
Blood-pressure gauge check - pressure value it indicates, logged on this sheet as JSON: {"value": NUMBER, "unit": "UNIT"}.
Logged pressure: {"value": 150, "unit": "mmHg"}
